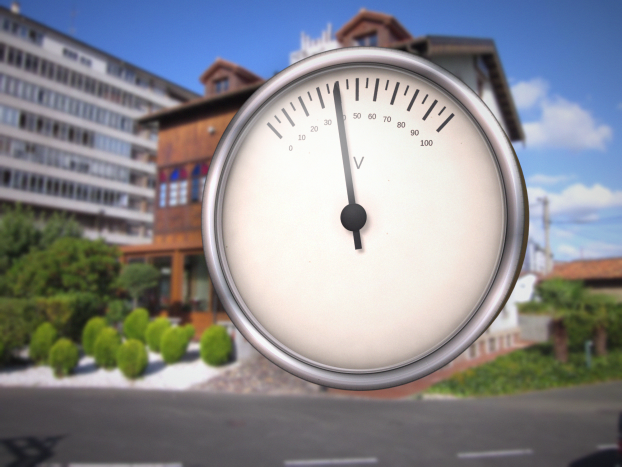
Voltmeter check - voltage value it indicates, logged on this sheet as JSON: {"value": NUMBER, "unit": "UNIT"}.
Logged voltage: {"value": 40, "unit": "V"}
